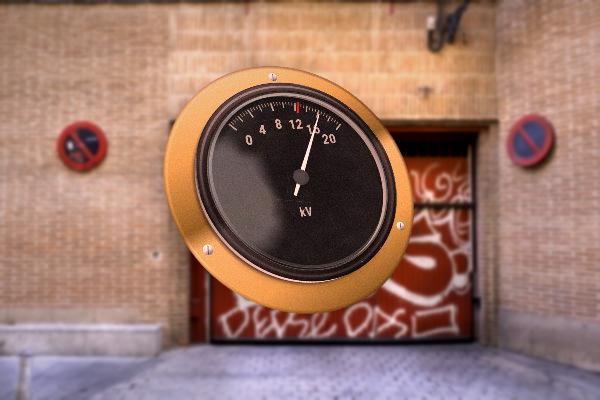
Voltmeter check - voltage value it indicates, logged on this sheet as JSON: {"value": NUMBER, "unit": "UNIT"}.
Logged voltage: {"value": 16, "unit": "kV"}
